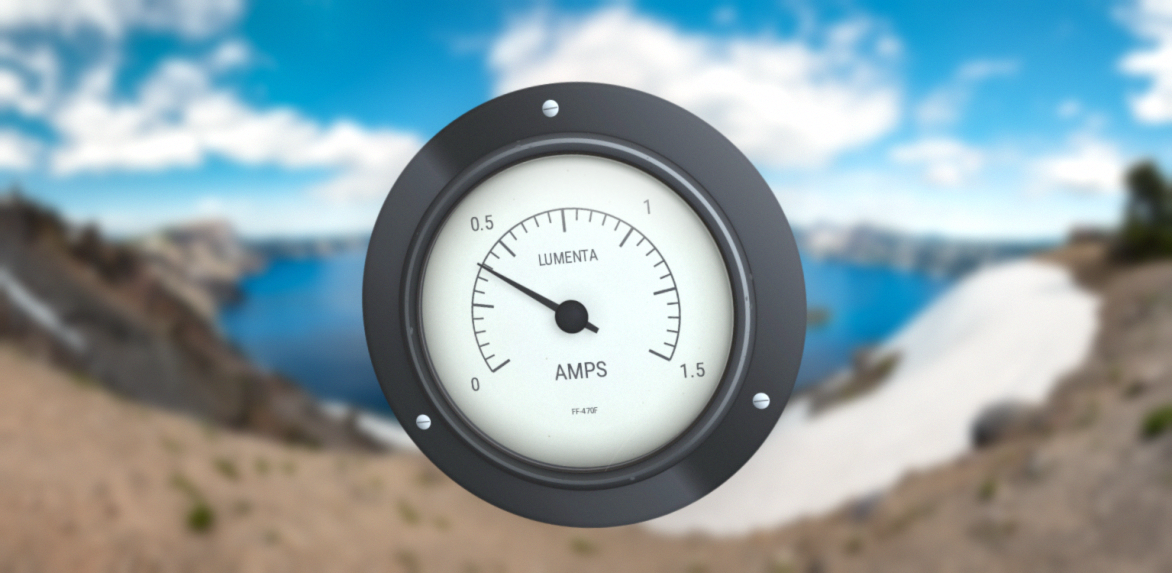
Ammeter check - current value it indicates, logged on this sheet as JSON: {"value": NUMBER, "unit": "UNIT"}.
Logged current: {"value": 0.4, "unit": "A"}
